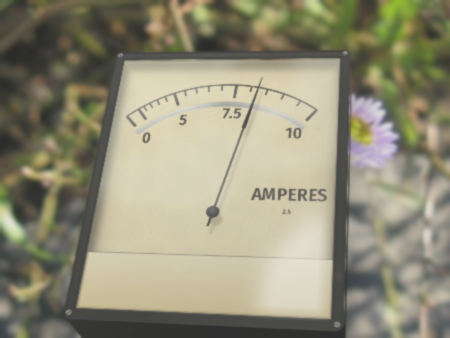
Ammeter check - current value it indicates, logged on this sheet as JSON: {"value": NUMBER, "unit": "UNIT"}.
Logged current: {"value": 8.25, "unit": "A"}
